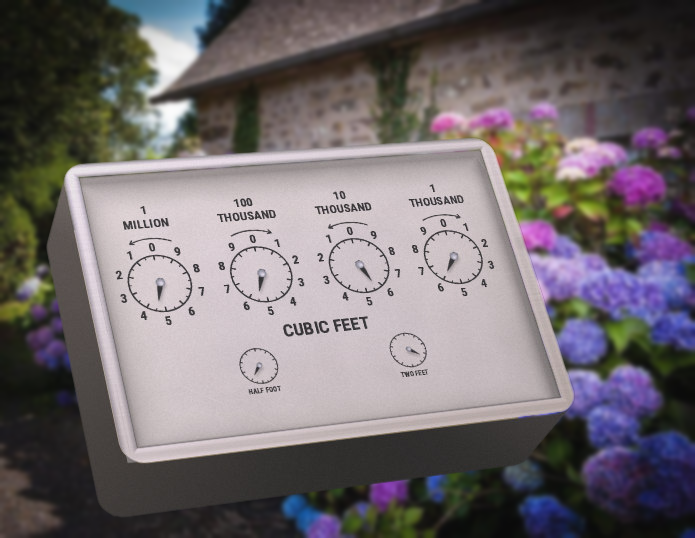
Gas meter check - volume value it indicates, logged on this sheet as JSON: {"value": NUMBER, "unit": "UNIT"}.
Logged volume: {"value": 455600, "unit": "ft³"}
